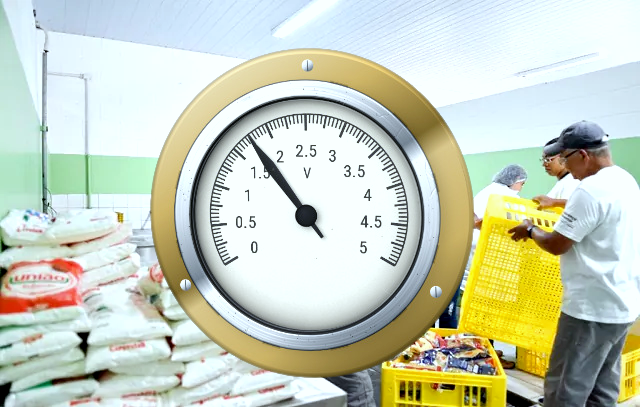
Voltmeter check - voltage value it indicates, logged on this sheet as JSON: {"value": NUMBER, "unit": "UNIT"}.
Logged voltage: {"value": 1.75, "unit": "V"}
